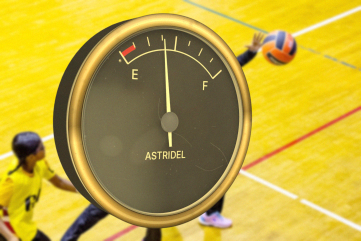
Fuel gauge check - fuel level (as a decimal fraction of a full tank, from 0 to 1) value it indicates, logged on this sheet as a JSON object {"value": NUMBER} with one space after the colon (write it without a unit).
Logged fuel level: {"value": 0.375}
